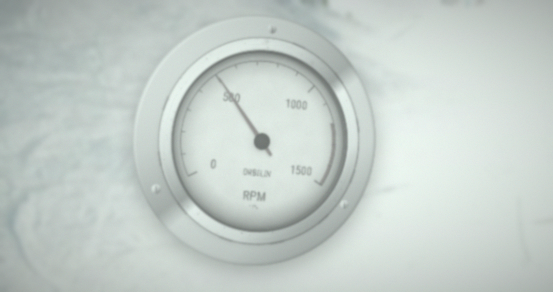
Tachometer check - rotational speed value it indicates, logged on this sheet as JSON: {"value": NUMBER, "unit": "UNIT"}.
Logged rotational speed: {"value": 500, "unit": "rpm"}
